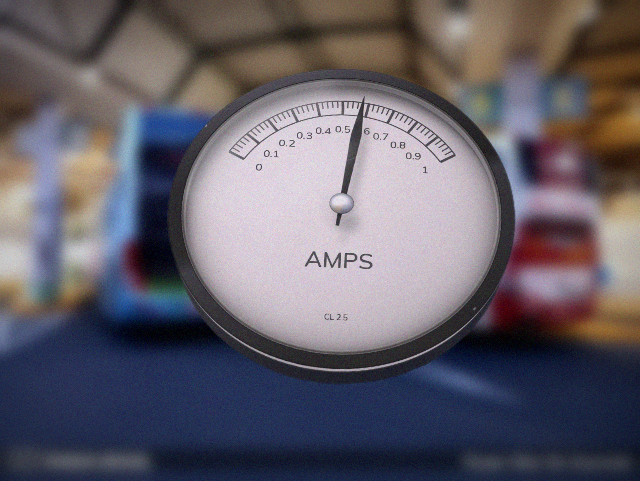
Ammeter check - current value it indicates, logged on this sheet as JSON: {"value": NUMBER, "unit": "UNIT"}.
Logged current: {"value": 0.58, "unit": "A"}
